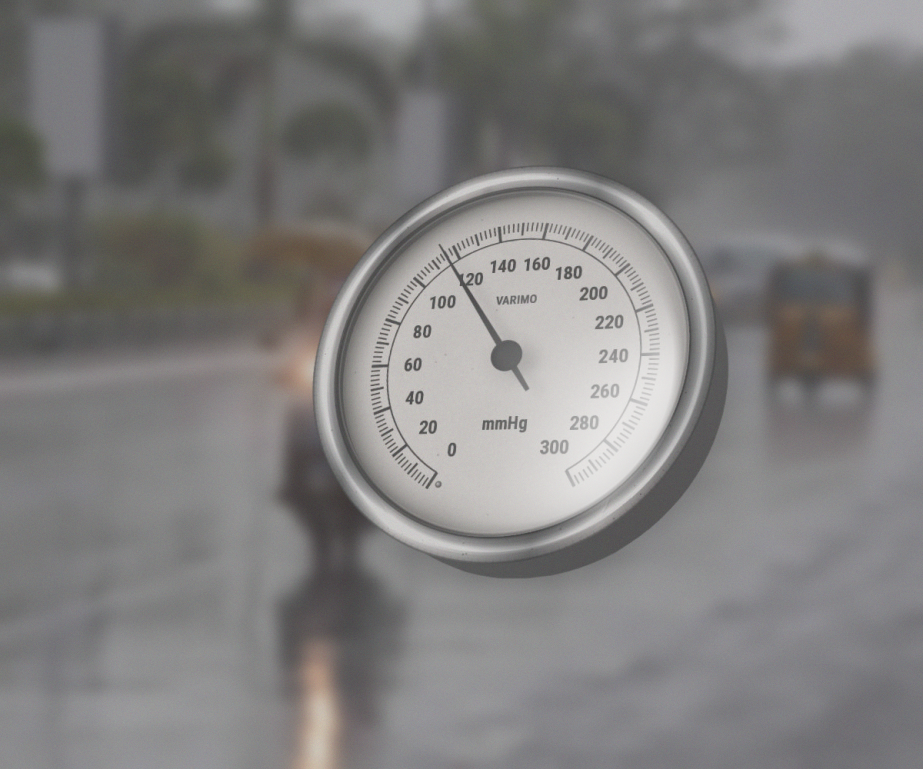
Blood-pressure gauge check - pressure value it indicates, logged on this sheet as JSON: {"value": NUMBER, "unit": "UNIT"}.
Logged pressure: {"value": 116, "unit": "mmHg"}
